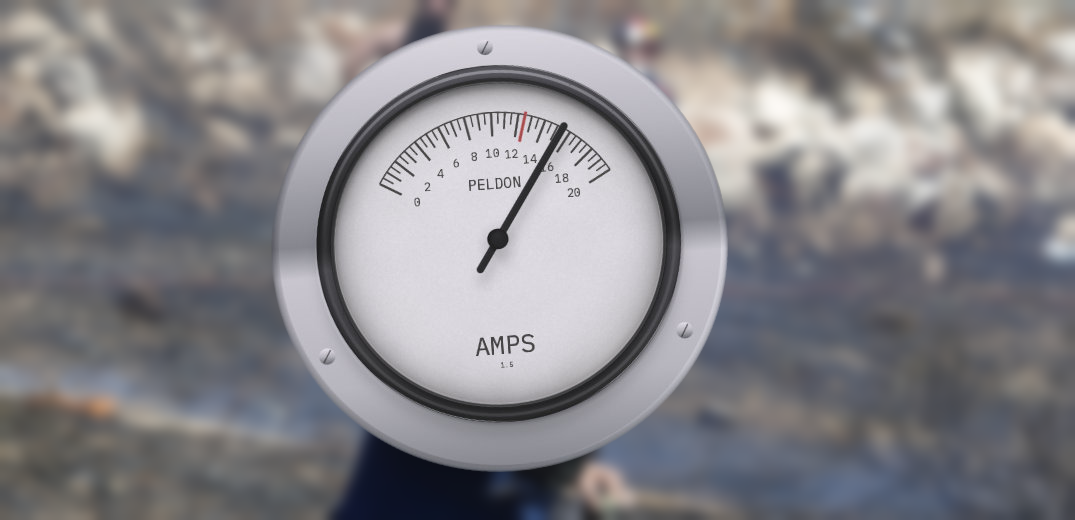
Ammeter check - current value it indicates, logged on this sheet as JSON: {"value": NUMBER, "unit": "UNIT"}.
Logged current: {"value": 15.5, "unit": "A"}
